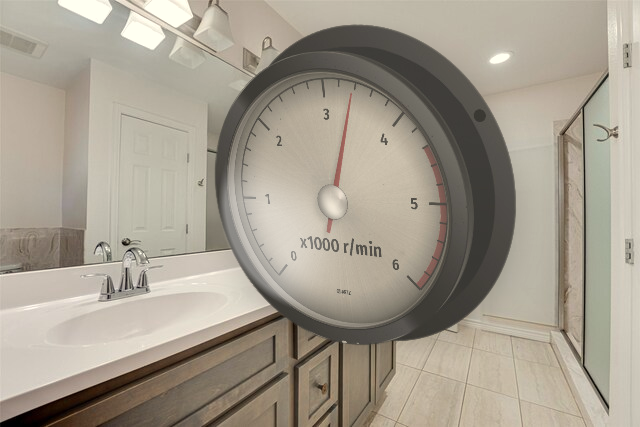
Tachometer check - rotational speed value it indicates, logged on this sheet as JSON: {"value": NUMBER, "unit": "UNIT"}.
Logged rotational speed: {"value": 3400, "unit": "rpm"}
